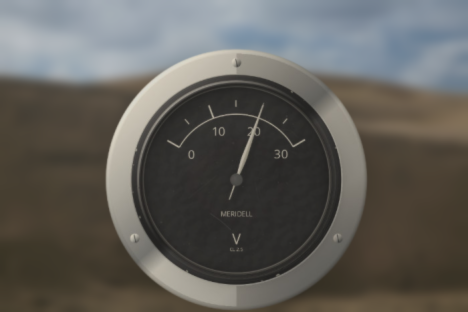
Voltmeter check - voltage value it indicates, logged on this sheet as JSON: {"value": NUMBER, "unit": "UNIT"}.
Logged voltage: {"value": 20, "unit": "V"}
